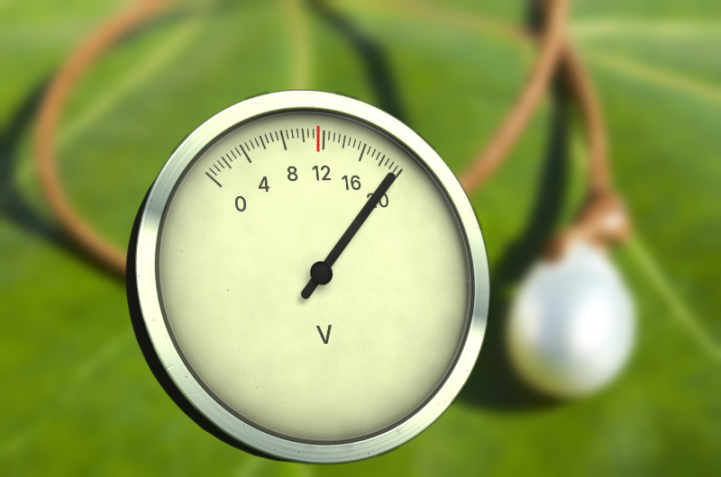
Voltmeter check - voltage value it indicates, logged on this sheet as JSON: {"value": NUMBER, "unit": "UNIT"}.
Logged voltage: {"value": 19.5, "unit": "V"}
